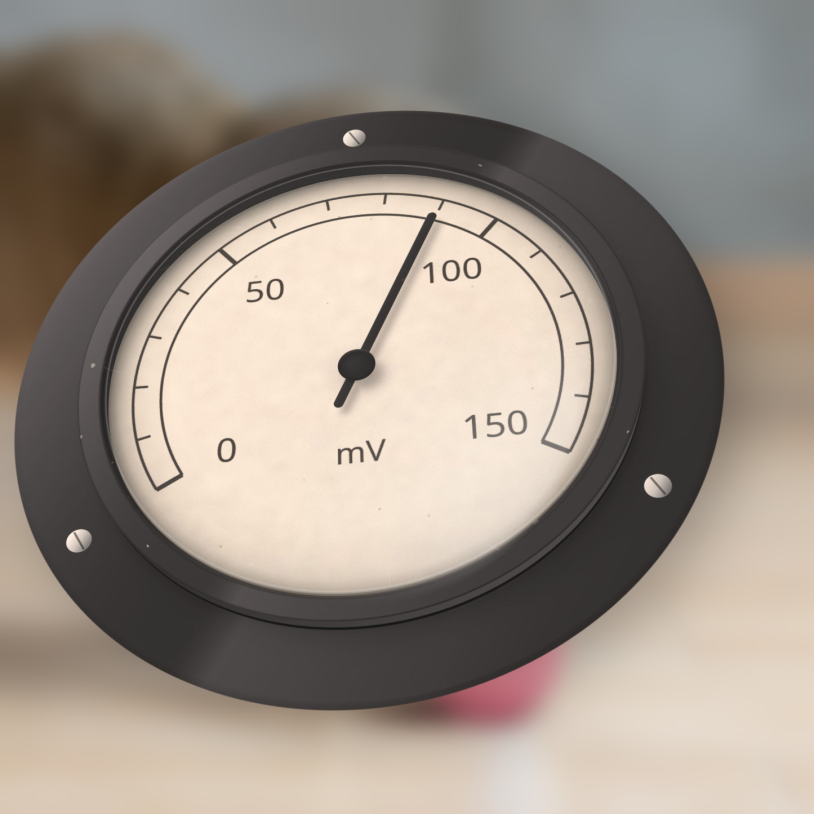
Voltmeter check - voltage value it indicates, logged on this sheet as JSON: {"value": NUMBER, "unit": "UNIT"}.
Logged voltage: {"value": 90, "unit": "mV"}
